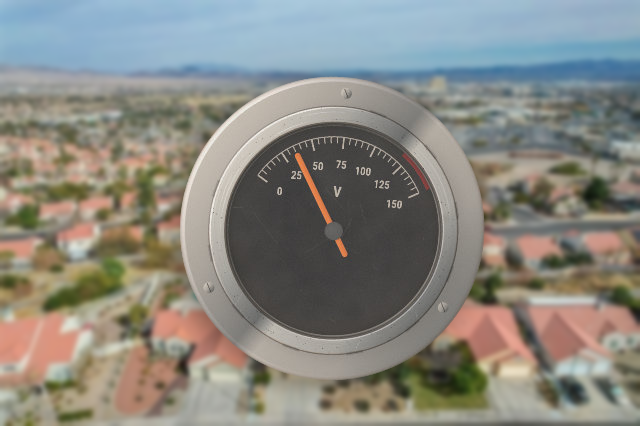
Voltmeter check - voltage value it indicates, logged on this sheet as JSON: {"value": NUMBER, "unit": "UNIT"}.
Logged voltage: {"value": 35, "unit": "V"}
